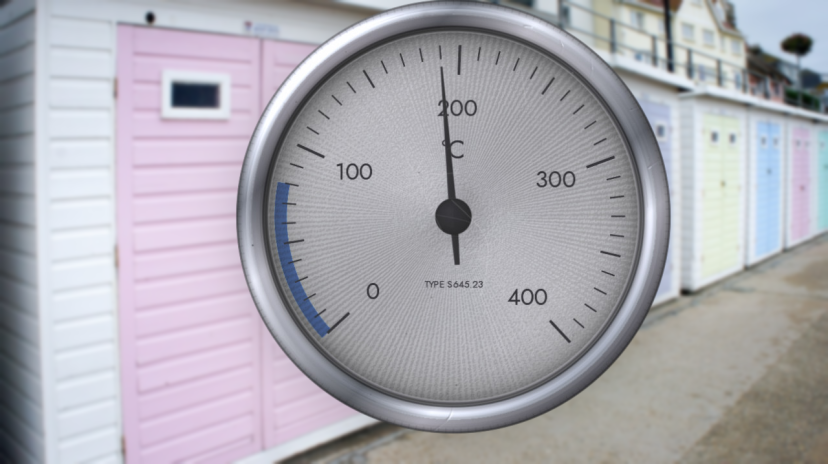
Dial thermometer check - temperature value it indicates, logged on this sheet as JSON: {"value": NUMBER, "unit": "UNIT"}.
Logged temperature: {"value": 190, "unit": "°C"}
